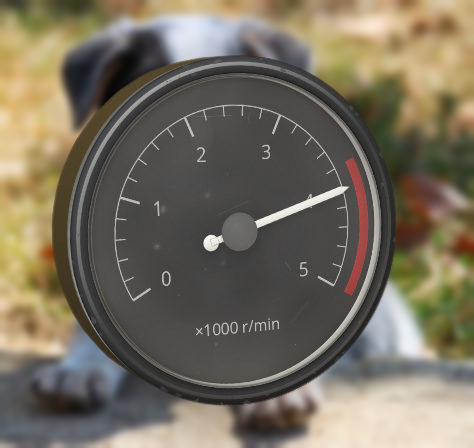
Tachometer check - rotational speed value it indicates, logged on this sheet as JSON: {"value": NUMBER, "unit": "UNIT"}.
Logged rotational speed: {"value": 4000, "unit": "rpm"}
